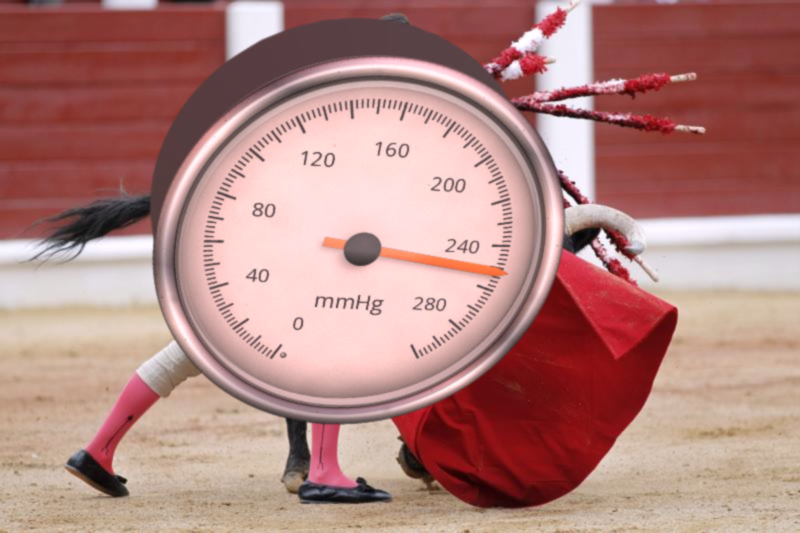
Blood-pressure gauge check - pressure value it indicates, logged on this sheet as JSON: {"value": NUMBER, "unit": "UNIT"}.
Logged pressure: {"value": 250, "unit": "mmHg"}
